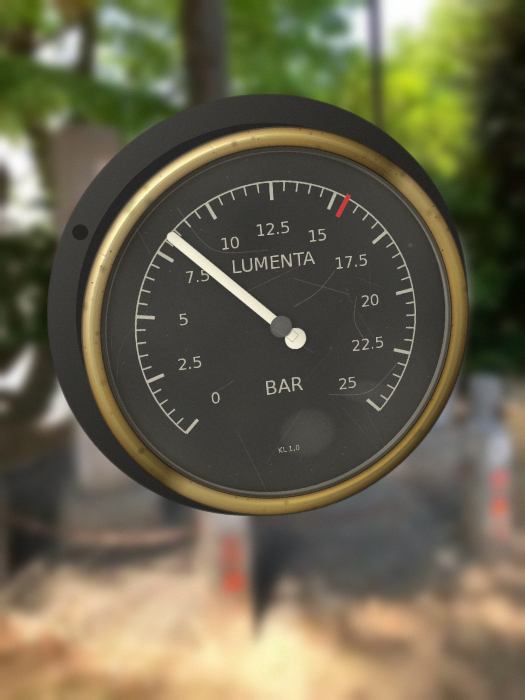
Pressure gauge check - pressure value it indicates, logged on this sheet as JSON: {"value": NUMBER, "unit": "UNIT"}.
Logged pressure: {"value": 8.25, "unit": "bar"}
